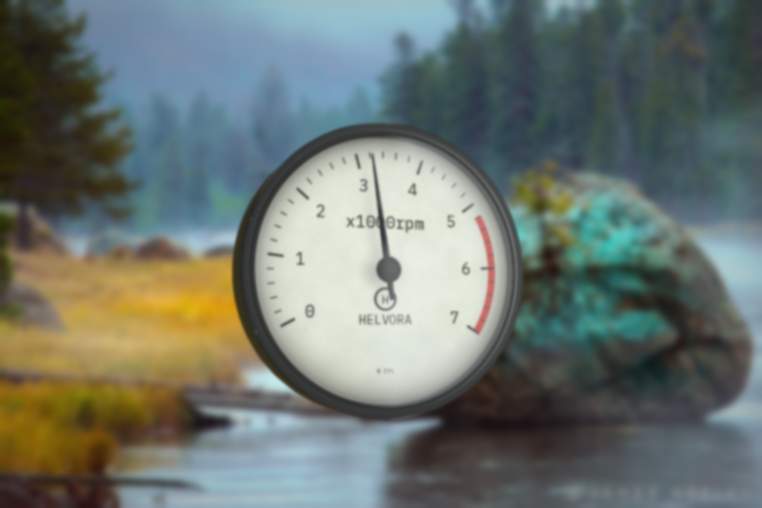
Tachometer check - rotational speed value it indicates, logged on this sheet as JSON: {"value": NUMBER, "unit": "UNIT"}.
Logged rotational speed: {"value": 3200, "unit": "rpm"}
